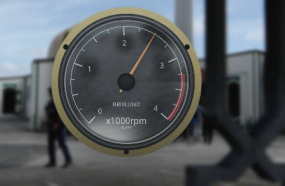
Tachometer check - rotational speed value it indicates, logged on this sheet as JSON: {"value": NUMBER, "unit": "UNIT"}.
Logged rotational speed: {"value": 2500, "unit": "rpm"}
